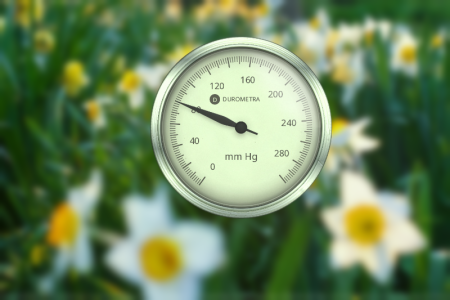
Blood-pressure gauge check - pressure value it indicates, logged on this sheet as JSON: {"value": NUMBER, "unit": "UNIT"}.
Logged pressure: {"value": 80, "unit": "mmHg"}
